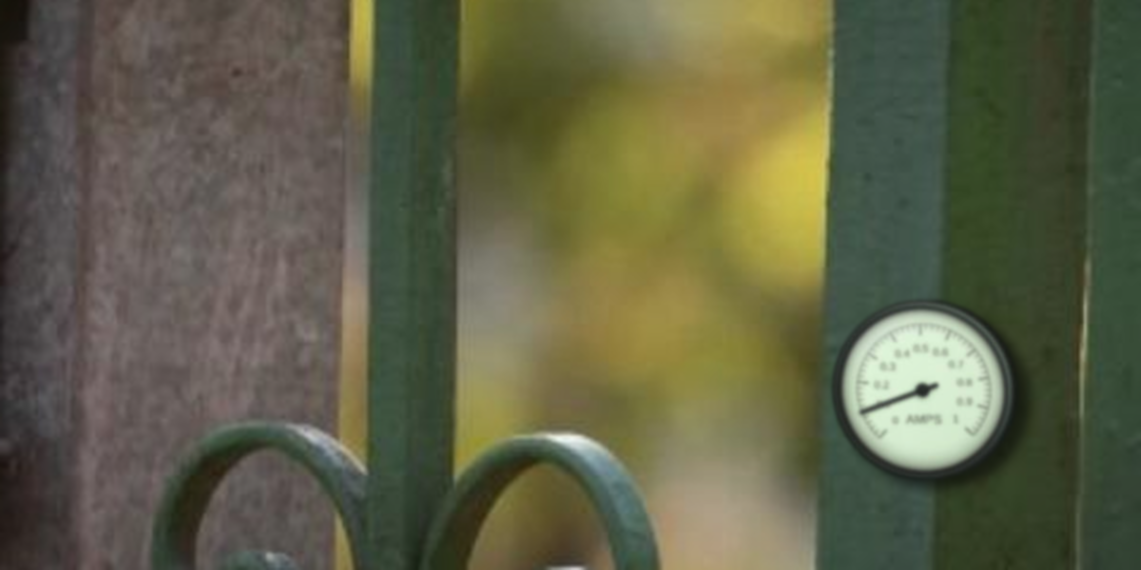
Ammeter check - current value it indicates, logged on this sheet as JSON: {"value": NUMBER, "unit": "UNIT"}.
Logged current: {"value": 0.1, "unit": "A"}
